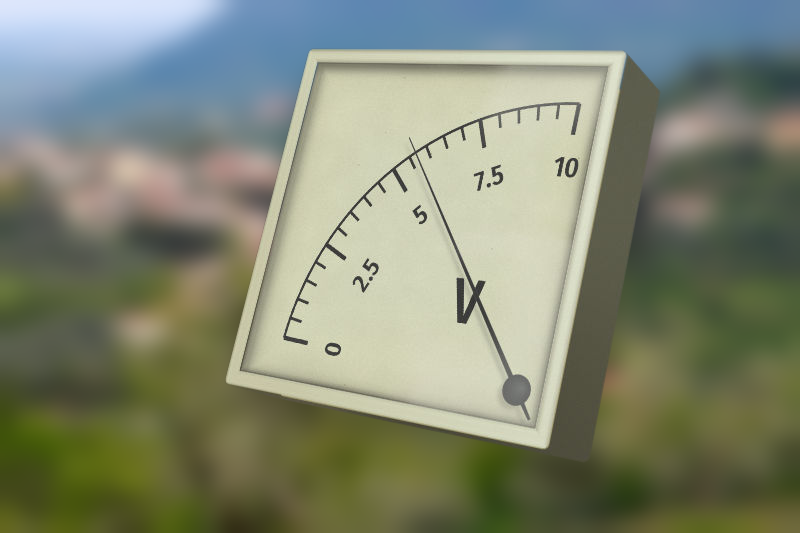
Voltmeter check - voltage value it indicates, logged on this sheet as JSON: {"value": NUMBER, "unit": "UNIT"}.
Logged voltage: {"value": 5.75, "unit": "V"}
